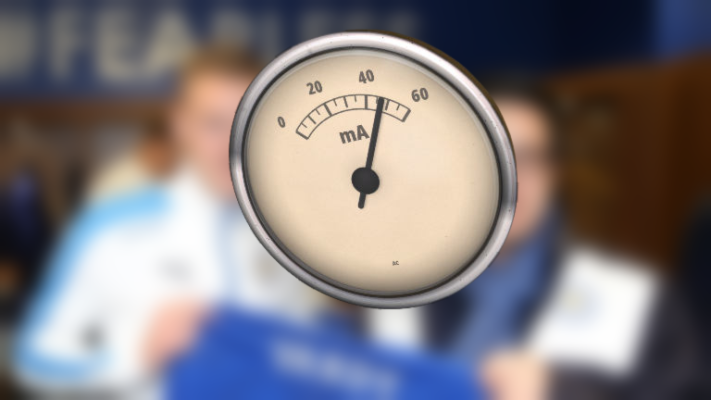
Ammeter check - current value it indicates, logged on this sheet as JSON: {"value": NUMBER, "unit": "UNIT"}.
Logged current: {"value": 47.5, "unit": "mA"}
